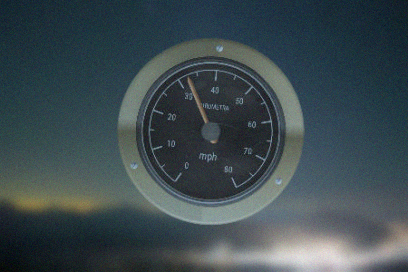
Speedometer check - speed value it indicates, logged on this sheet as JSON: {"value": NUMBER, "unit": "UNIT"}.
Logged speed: {"value": 32.5, "unit": "mph"}
